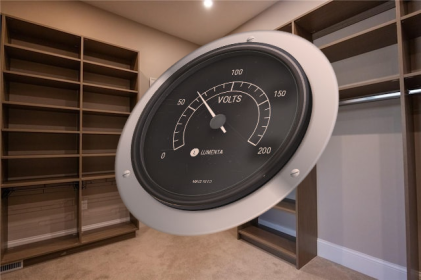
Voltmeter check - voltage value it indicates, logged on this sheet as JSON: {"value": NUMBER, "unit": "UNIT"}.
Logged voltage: {"value": 65, "unit": "V"}
